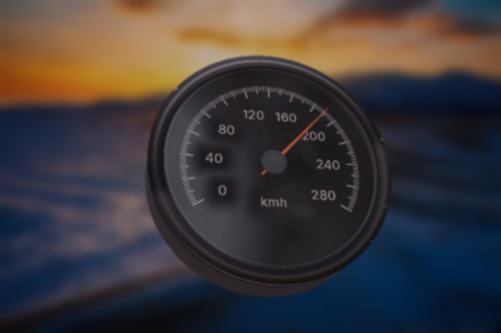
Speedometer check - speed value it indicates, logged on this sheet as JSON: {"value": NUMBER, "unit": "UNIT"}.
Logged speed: {"value": 190, "unit": "km/h"}
